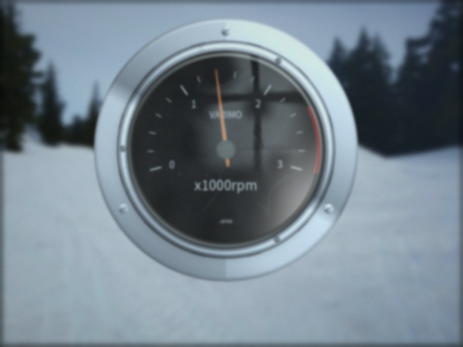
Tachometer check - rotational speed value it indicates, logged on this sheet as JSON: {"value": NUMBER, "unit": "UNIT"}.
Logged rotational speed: {"value": 1400, "unit": "rpm"}
